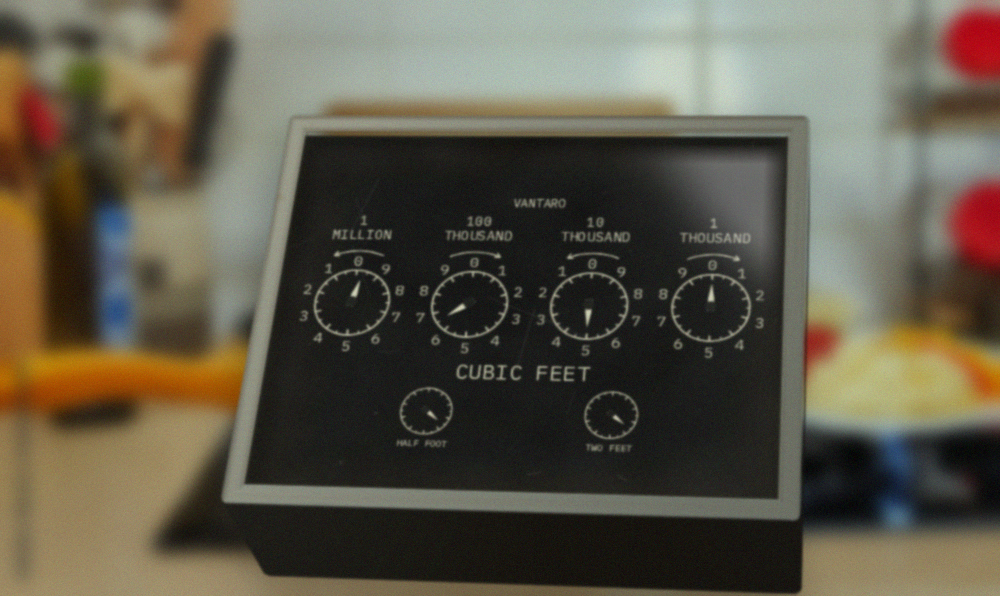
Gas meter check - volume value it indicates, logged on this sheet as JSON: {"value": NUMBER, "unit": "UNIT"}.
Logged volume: {"value": 965000, "unit": "ft³"}
